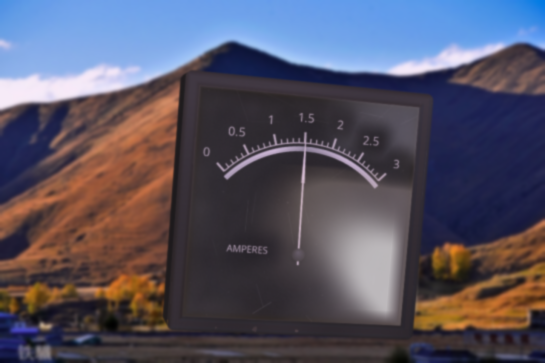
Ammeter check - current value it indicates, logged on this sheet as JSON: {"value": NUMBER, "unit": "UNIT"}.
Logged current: {"value": 1.5, "unit": "A"}
